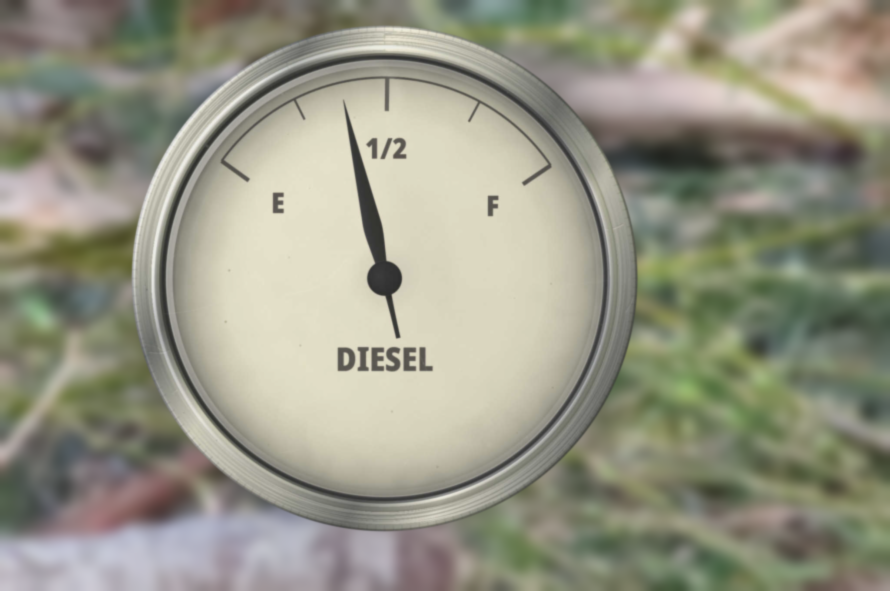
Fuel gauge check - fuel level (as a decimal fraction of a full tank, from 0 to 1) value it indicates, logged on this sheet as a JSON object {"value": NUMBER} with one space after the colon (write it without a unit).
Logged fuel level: {"value": 0.375}
